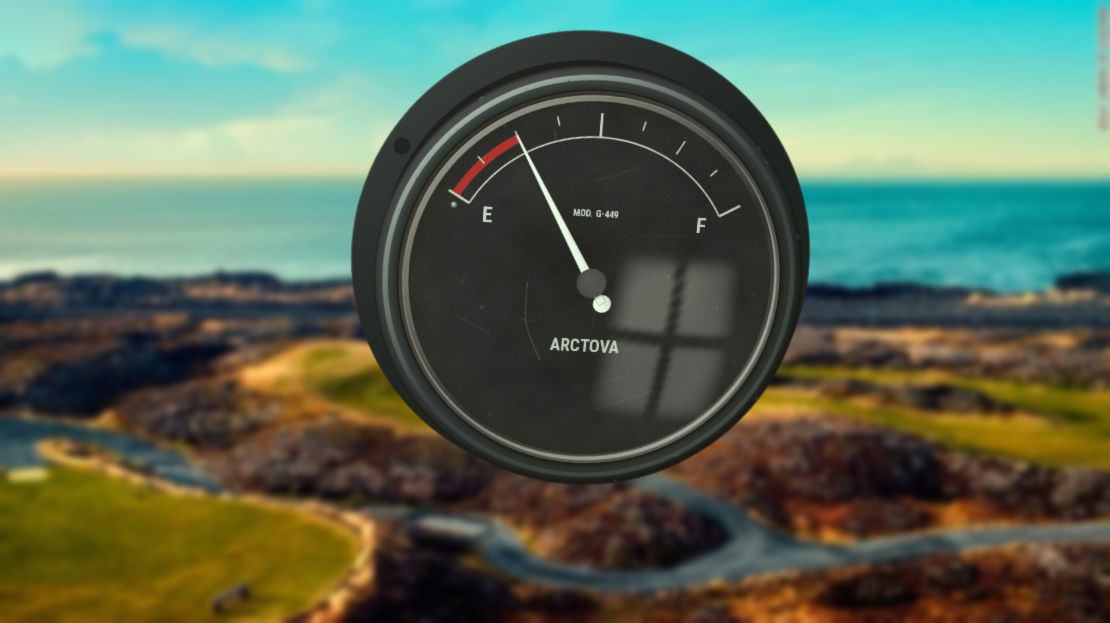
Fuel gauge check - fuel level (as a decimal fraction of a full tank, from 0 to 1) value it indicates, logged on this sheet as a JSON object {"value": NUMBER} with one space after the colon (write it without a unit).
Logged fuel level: {"value": 0.25}
